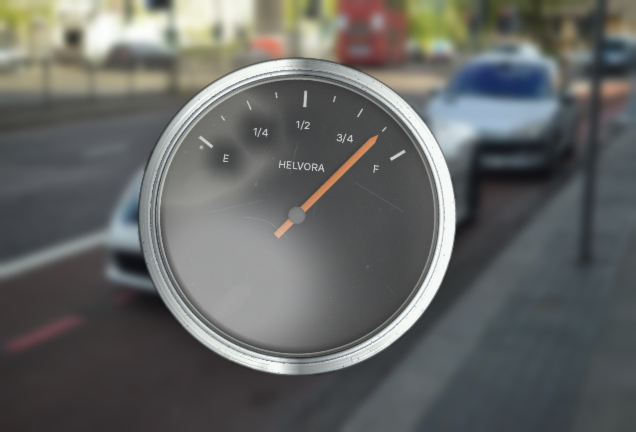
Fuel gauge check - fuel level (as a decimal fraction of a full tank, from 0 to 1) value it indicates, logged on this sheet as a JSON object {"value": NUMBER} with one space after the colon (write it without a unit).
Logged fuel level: {"value": 0.875}
